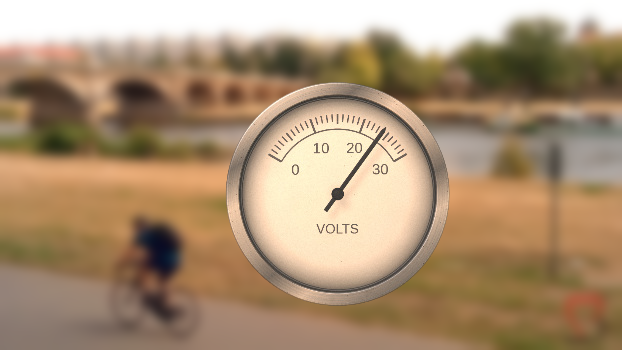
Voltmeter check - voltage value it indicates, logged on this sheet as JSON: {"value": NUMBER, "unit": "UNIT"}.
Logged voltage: {"value": 24, "unit": "V"}
